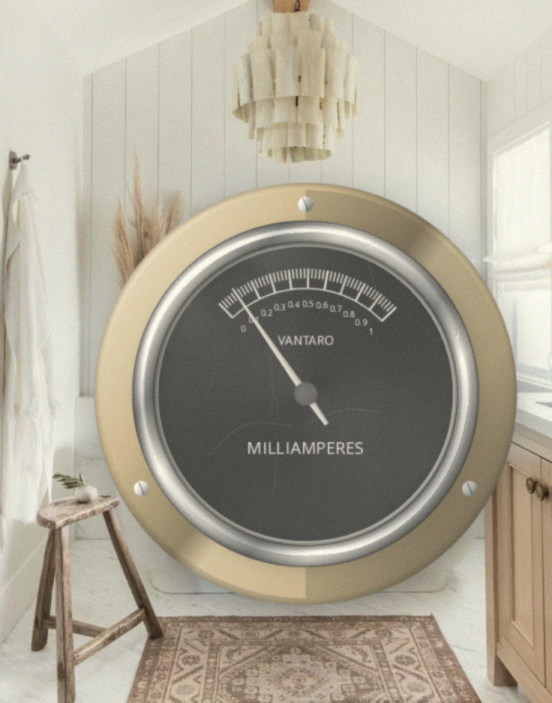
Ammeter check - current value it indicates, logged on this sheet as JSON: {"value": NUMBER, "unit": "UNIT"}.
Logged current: {"value": 0.1, "unit": "mA"}
